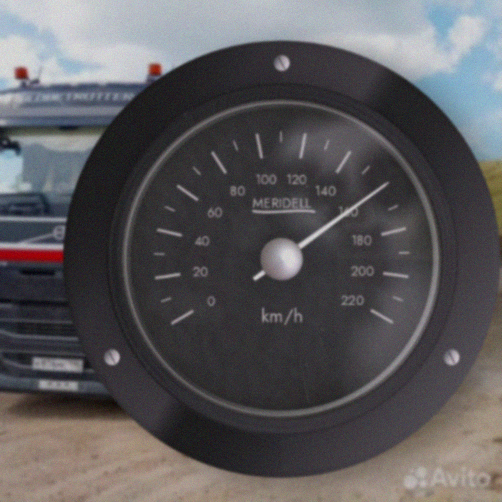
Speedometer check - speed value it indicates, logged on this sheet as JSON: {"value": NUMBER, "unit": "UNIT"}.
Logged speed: {"value": 160, "unit": "km/h"}
